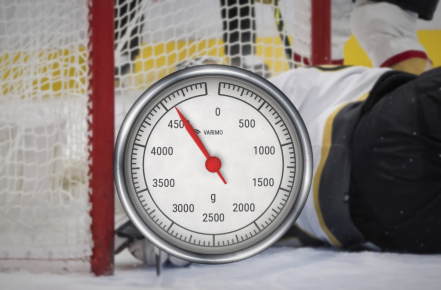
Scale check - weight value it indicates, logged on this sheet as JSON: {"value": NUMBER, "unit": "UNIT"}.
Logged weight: {"value": 4600, "unit": "g"}
